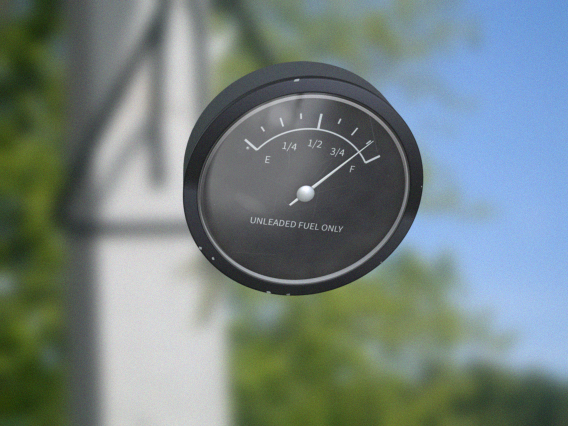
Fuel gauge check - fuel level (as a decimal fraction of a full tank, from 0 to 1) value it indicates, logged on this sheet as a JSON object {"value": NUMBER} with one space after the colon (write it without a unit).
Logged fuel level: {"value": 0.875}
